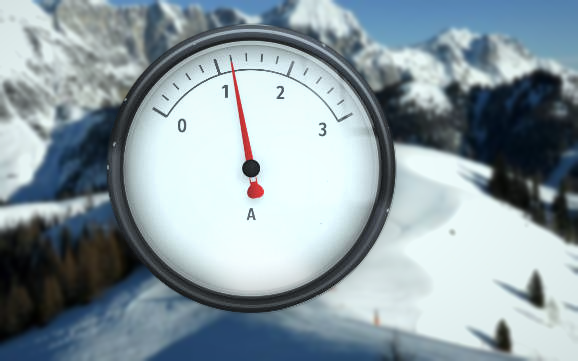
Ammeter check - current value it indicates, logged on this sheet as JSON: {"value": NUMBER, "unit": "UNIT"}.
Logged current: {"value": 1.2, "unit": "A"}
